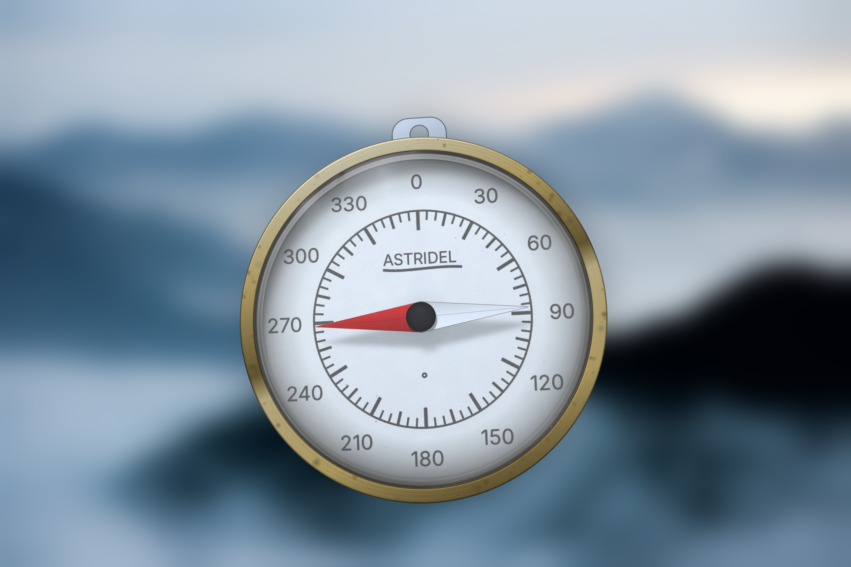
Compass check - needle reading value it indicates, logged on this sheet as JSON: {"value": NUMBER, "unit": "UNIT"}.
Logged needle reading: {"value": 267.5, "unit": "°"}
